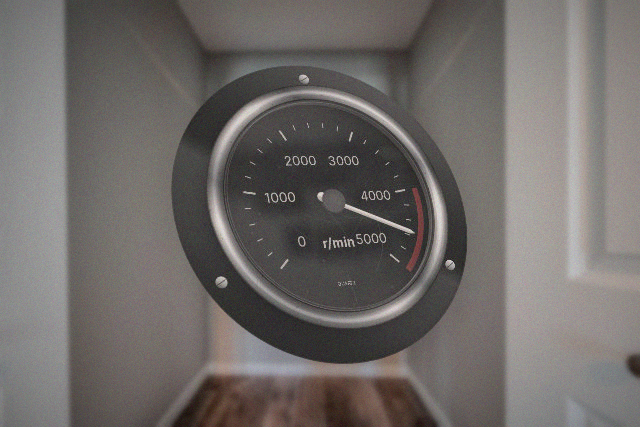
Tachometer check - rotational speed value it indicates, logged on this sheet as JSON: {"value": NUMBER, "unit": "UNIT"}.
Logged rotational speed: {"value": 4600, "unit": "rpm"}
